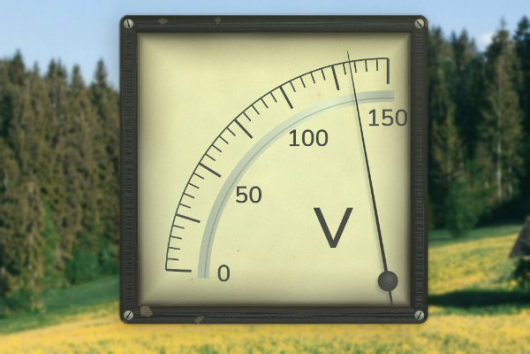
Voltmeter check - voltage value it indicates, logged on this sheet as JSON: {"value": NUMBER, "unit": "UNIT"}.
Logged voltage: {"value": 132.5, "unit": "V"}
